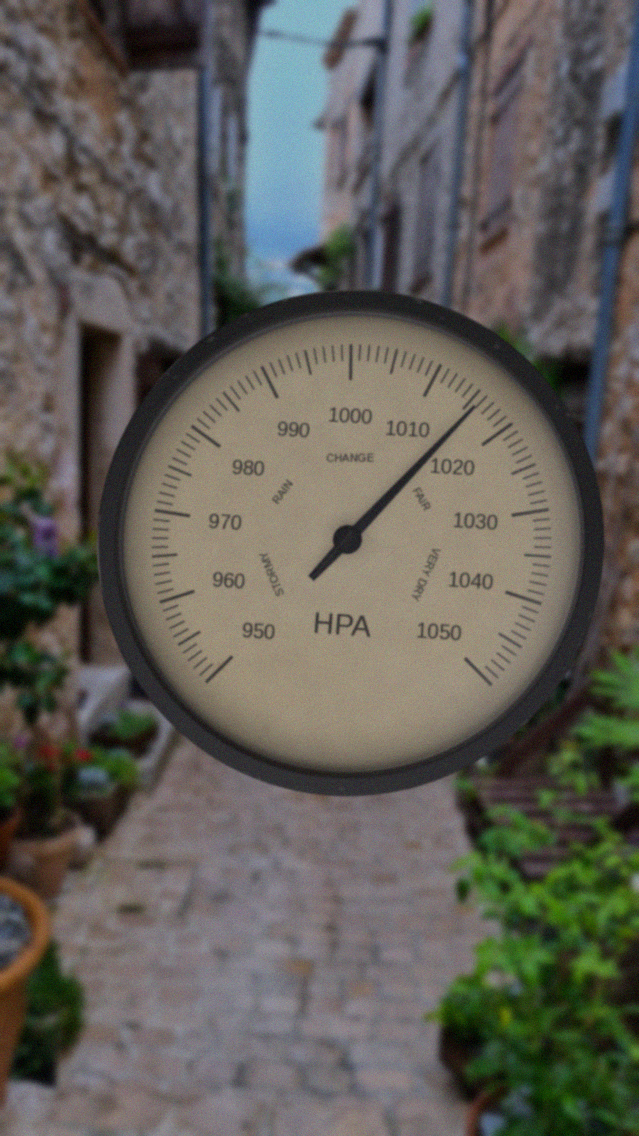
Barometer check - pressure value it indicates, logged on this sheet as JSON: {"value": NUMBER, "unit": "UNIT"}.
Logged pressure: {"value": 1016, "unit": "hPa"}
